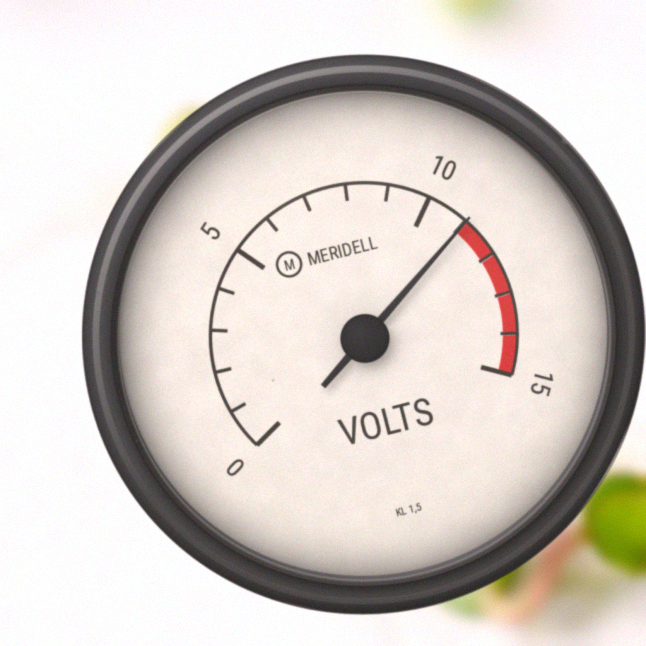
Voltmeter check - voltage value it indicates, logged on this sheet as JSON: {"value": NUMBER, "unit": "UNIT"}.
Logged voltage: {"value": 11, "unit": "V"}
